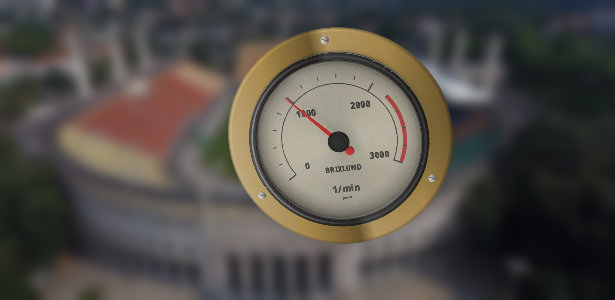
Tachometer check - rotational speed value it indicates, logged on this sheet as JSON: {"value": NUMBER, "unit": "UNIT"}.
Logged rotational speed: {"value": 1000, "unit": "rpm"}
